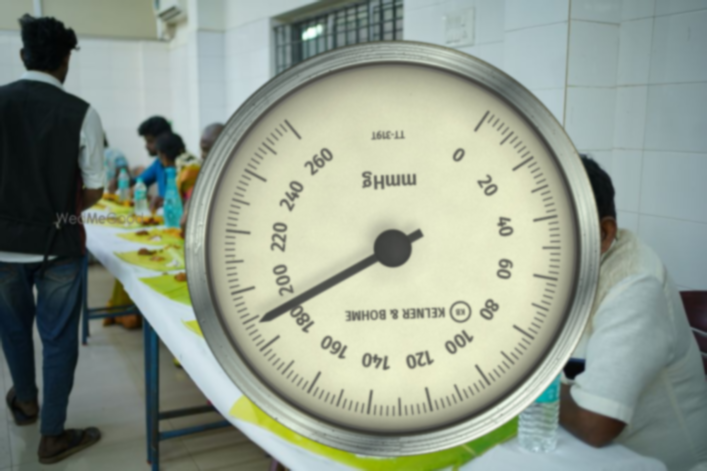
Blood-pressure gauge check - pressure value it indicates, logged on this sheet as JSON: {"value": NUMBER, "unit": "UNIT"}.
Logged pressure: {"value": 188, "unit": "mmHg"}
